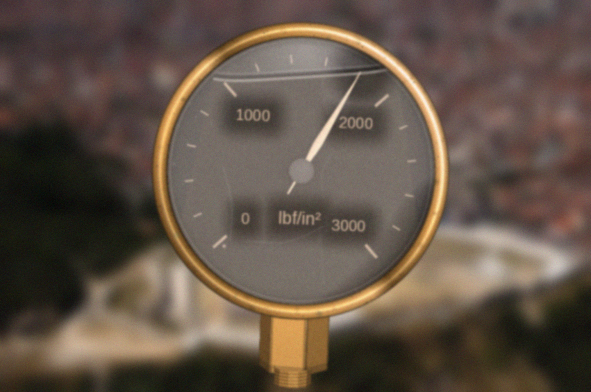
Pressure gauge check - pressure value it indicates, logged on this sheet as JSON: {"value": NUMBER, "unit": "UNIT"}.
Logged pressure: {"value": 1800, "unit": "psi"}
